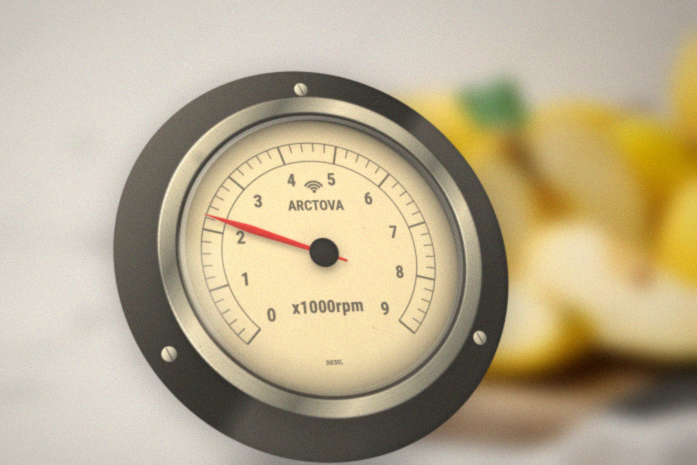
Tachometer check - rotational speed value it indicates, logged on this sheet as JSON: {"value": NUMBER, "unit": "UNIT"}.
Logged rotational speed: {"value": 2200, "unit": "rpm"}
